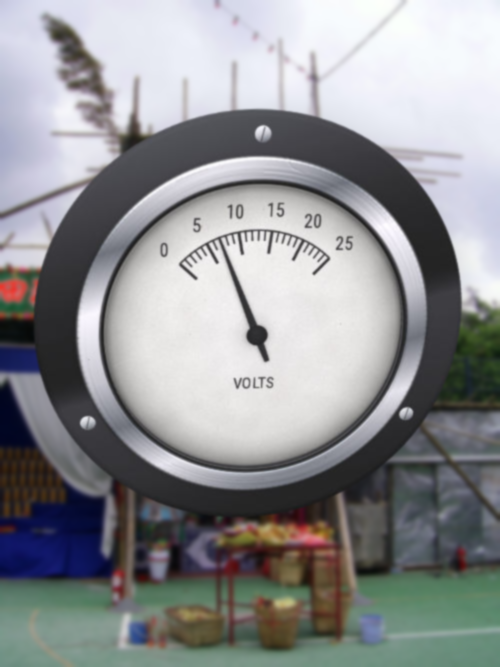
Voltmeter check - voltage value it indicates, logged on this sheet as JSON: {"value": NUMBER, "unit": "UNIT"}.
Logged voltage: {"value": 7, "unit": "V"}
